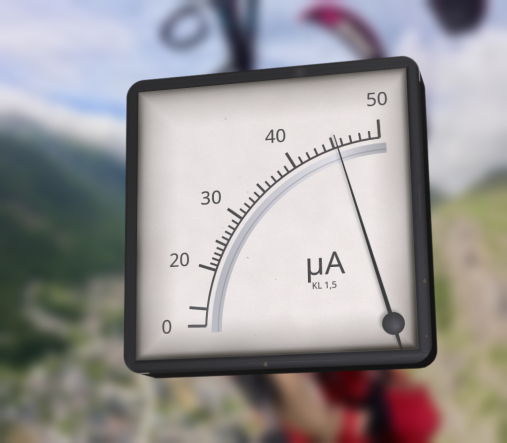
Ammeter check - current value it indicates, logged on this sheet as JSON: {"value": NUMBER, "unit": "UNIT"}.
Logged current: {"value": 45.5, "unit": "µA"}
